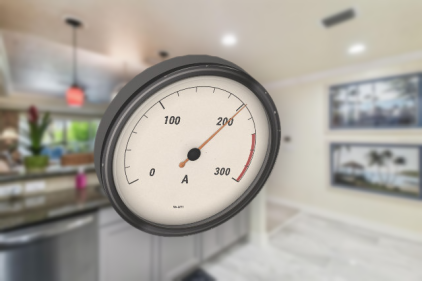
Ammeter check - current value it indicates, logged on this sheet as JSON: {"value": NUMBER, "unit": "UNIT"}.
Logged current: {"value": 200, "unit": "A"}
